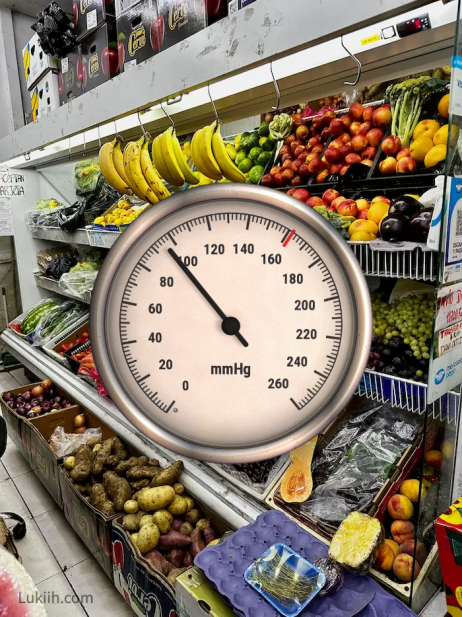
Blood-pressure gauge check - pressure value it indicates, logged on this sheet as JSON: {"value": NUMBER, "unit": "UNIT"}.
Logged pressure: {"value": 96, "unit": "mmHg"}
